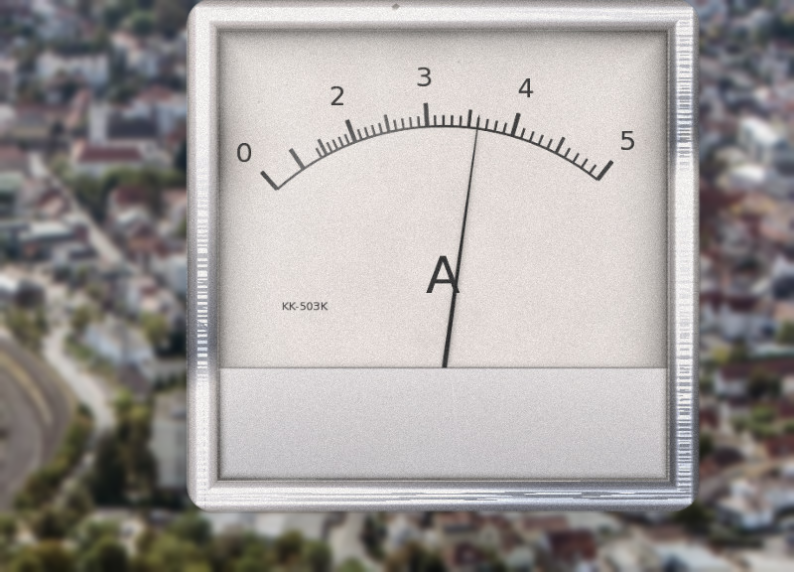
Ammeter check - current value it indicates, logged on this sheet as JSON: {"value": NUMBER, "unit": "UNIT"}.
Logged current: {"value": 3.6, "unit": "A"}
